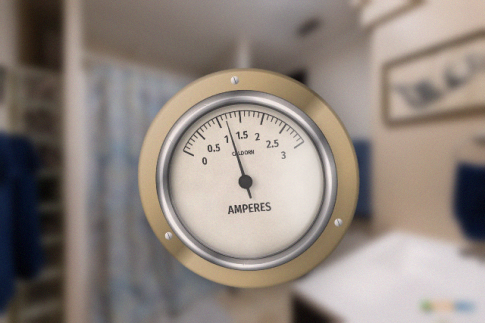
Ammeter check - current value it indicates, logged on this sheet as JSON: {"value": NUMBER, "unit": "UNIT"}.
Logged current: {"value": 1.2, "unit": "A"}
